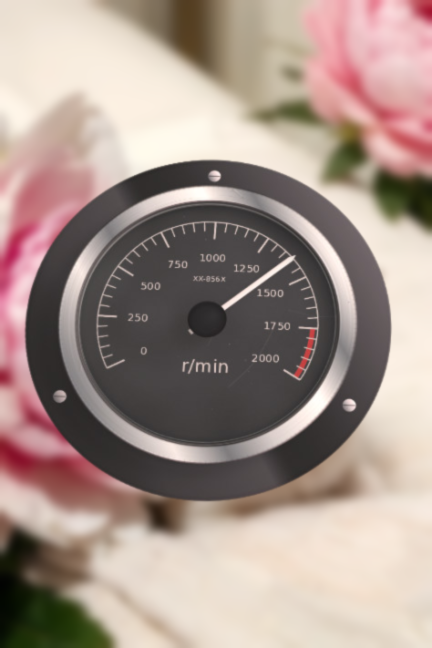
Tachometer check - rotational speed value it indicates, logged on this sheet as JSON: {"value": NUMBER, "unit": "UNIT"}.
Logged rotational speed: {"value": 1400, "unit": "rpm"}
